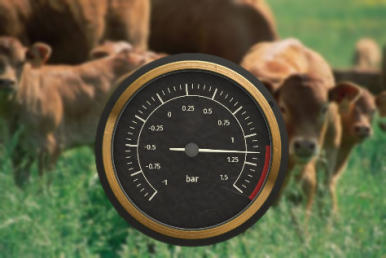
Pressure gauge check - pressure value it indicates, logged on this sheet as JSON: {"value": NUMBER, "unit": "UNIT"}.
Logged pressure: {"value": 1.15, "unit": "bar"}
